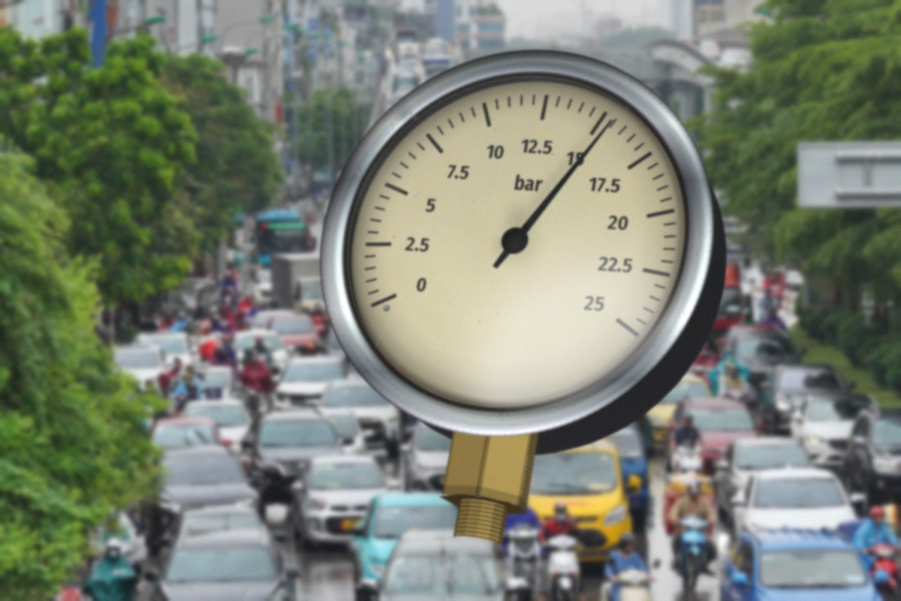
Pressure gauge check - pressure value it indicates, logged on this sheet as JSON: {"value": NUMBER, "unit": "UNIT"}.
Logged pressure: {"value": 15.5, "unit": "bar"}
